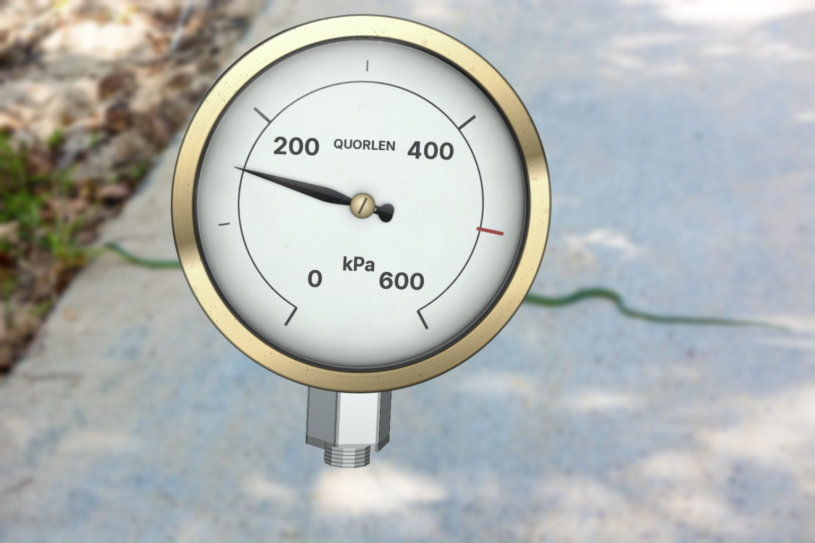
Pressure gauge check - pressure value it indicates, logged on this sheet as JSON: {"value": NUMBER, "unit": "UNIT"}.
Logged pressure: {"value": 150, "unit": "kPa"}
